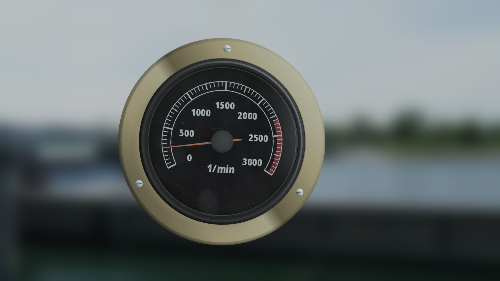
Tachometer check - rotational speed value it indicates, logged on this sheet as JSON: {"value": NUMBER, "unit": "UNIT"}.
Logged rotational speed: {"value": 250, "unit": "rpm"}
